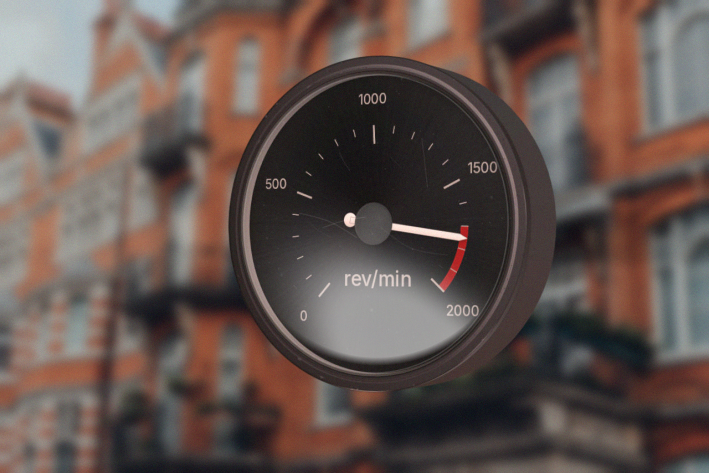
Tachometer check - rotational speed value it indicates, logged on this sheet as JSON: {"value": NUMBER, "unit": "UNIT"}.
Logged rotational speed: {"value": 1750, "unit": "rpm"}
